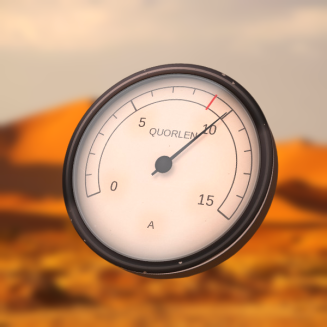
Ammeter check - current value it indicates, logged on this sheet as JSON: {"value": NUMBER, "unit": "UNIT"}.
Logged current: {"value": 10, "unit": "A"}
